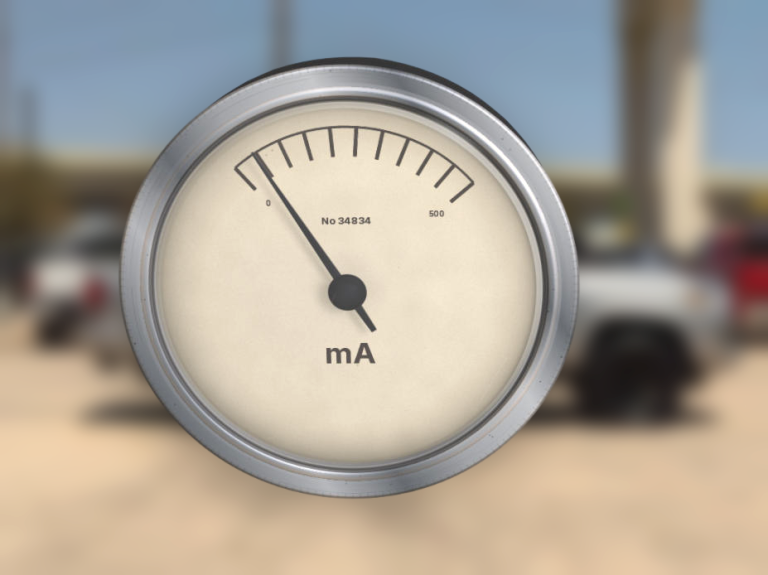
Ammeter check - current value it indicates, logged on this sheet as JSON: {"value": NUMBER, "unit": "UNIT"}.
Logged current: {"value": 50, "unit": "mA"}
